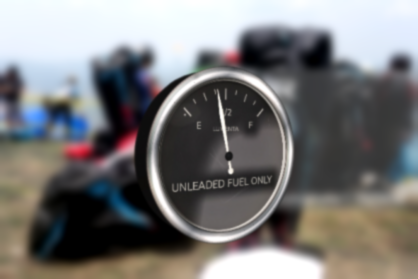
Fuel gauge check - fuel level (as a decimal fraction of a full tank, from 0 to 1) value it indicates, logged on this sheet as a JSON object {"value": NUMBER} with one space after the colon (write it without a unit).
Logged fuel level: {"value": 0.375}
